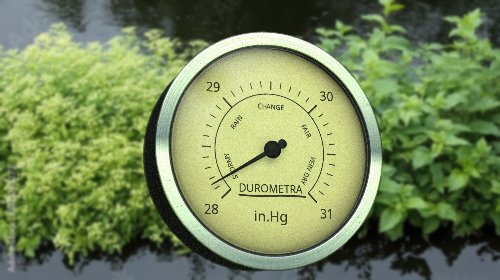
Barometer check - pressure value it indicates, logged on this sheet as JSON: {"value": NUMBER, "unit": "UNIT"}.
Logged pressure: {"value": 28.15, "unit": "inHg"}
